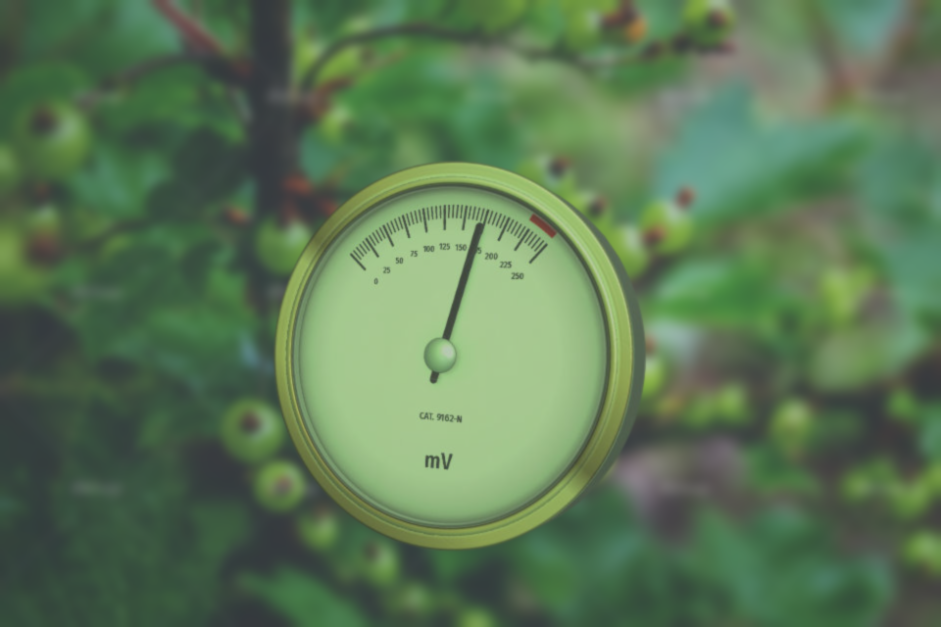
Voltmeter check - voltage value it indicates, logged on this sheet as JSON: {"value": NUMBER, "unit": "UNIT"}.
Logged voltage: {"value": 175, "unit": "mV"}
